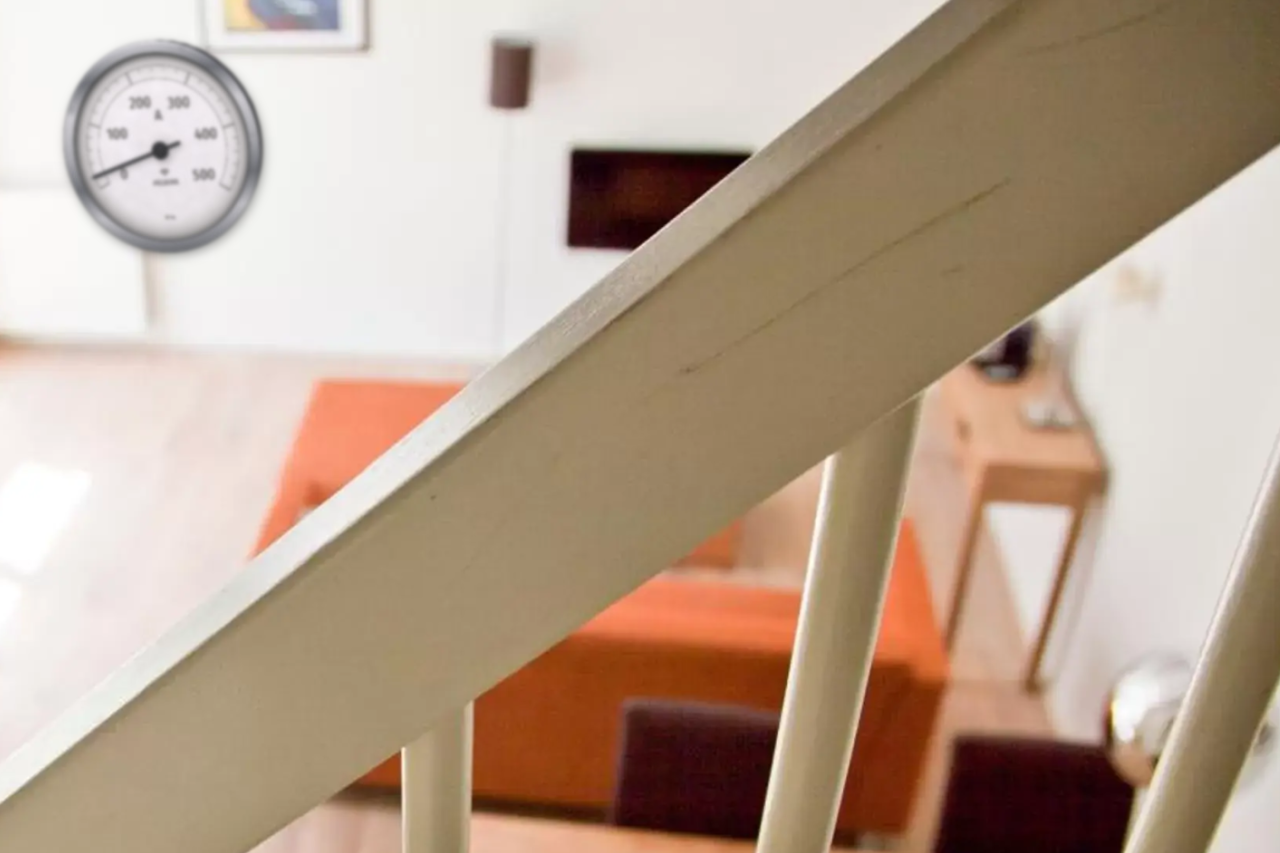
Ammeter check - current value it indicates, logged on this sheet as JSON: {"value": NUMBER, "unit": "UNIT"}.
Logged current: {"value": 20, "unit": "A"}
